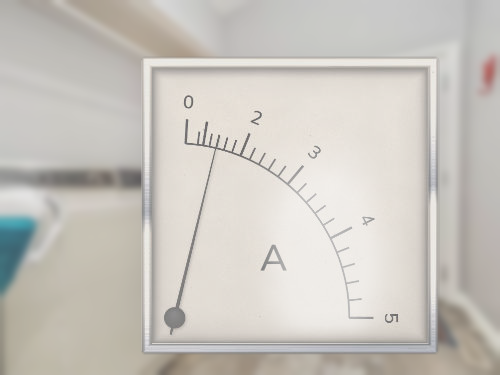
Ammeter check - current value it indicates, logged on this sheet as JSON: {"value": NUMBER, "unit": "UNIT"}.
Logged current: {"value": 1.4, "unit": "A"}
